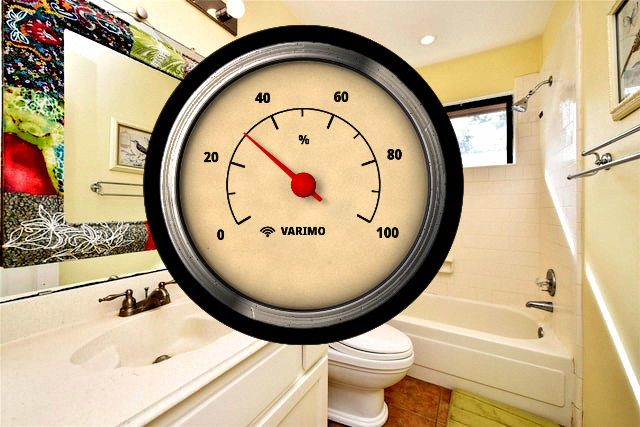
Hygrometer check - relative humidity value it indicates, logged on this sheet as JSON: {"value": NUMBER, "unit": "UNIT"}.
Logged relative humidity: {"value": 30, "unit": "%"}
